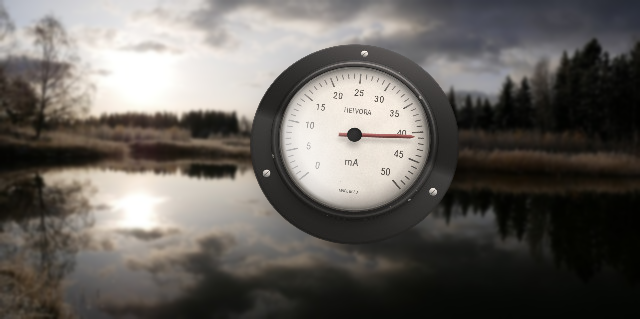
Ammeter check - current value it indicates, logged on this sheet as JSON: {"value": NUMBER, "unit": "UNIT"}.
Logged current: {"value": 41, "unit": "mA"}
